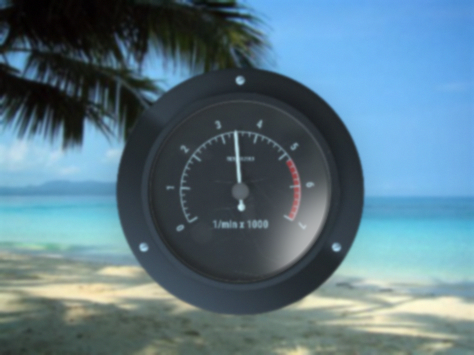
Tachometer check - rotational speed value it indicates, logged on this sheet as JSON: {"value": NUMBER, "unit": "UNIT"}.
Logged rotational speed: {"value": 3400, "unit": "rpm"}
